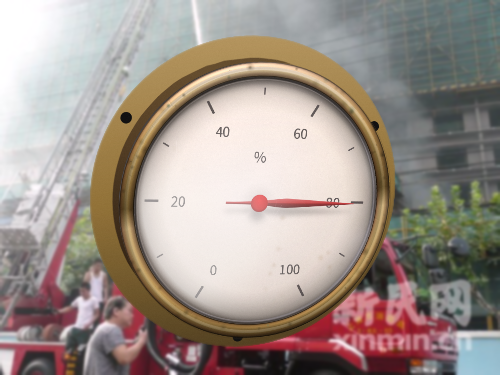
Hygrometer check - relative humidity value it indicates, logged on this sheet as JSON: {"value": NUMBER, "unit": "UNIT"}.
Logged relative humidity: {"value": 80, "unit": "%"}
